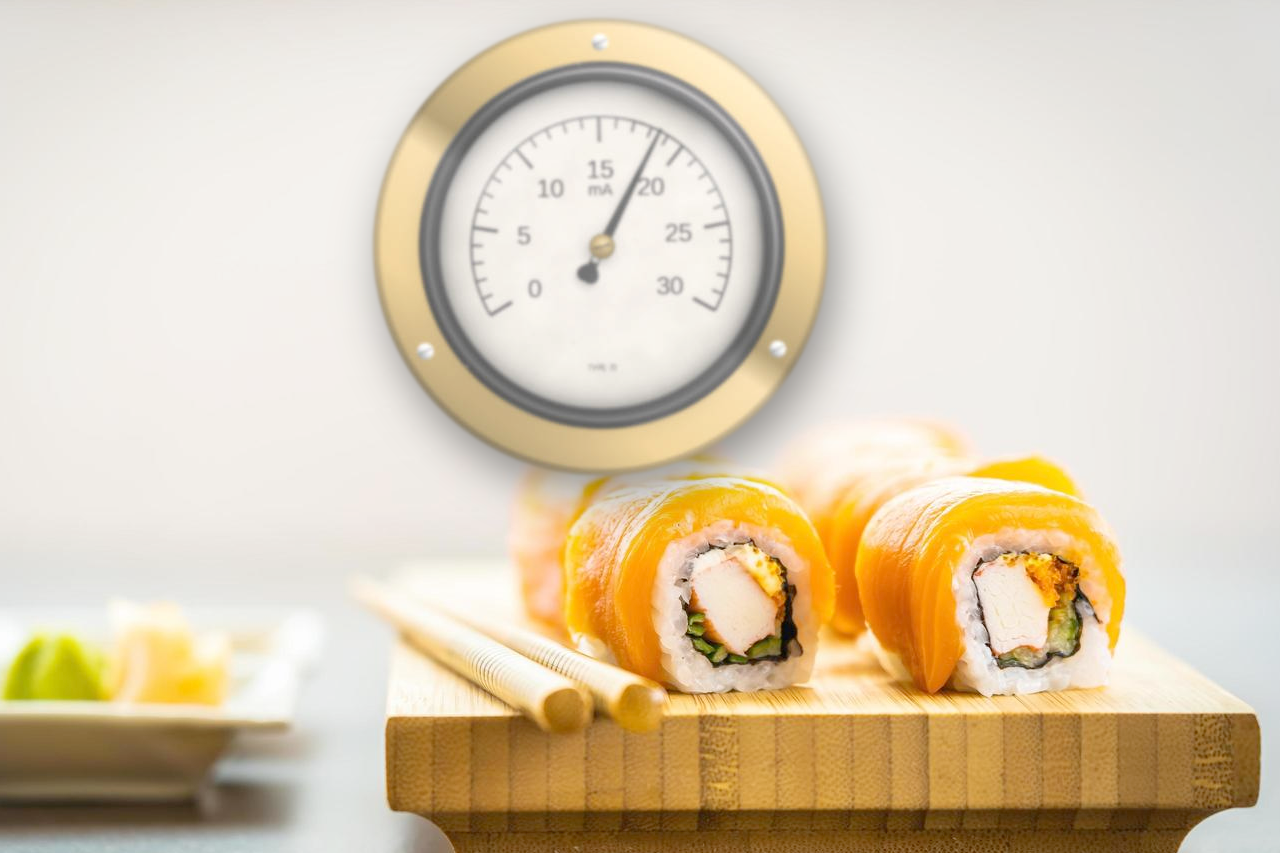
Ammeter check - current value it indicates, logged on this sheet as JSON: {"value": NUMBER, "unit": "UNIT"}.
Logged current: {"value": 18.5, "unit": "mA"}
